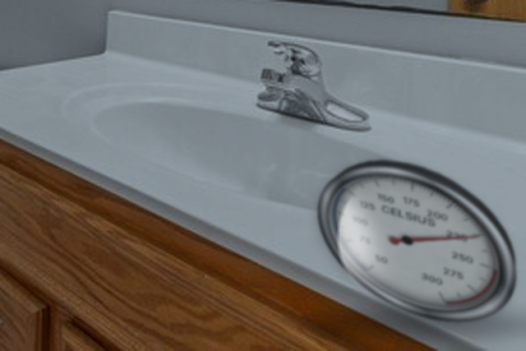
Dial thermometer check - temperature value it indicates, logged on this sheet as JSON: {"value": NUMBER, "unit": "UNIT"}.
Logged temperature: {"value": 225, "unit": "°C"}
